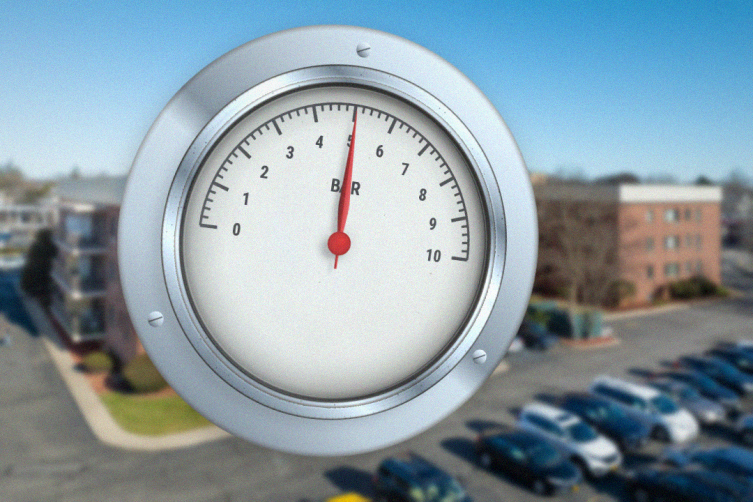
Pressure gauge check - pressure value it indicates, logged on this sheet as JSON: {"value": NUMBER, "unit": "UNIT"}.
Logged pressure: {"value": 5, "unit": "bar"}
